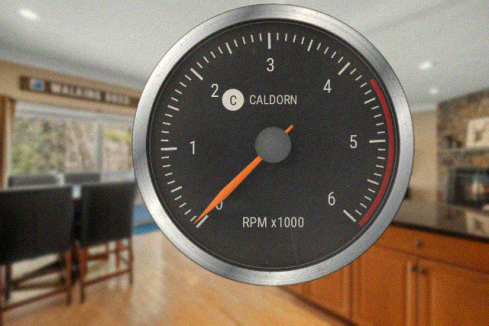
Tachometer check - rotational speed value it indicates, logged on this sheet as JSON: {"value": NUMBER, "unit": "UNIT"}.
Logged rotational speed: {"value": 50, "unit": "rpm"}
